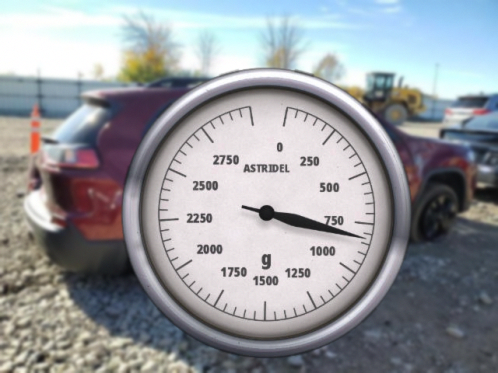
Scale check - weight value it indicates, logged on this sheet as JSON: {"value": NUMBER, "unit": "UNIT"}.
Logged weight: {"value": 825, "unit": "g"}
